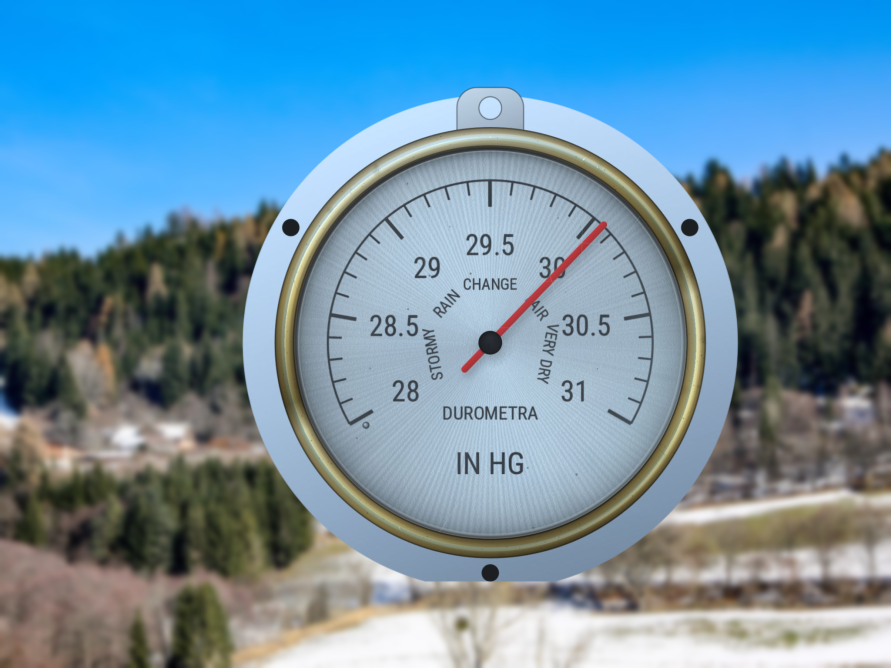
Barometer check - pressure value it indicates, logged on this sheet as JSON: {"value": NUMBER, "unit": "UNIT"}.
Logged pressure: {"value": 30.05, "unit": "inHg"}
